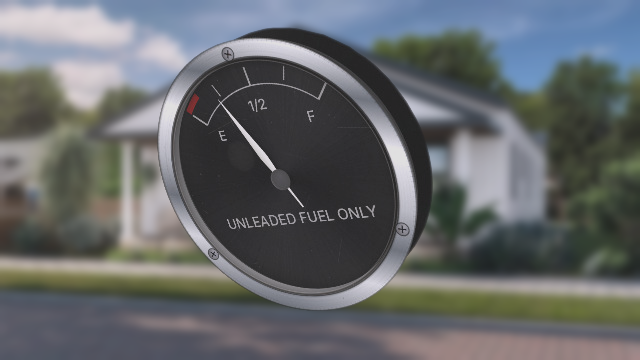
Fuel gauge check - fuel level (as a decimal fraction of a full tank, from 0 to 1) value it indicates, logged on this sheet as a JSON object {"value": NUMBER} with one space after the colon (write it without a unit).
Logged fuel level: {"value": 0.25}
